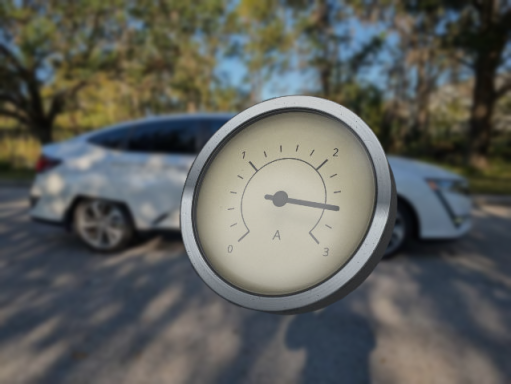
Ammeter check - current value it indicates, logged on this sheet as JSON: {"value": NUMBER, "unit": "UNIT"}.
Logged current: {"value": 2.6, "unit": "A"}
